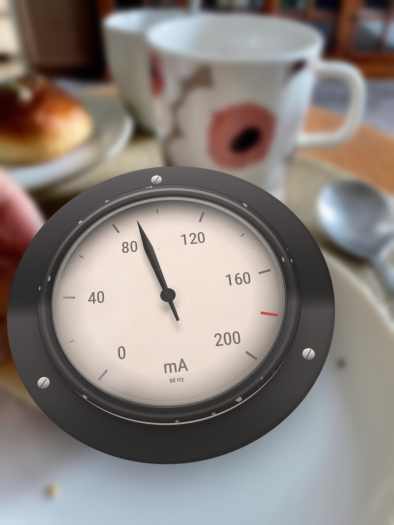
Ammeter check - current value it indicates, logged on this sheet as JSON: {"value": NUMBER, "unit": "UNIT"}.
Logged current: {"value": 90, "unit": "mA"}
